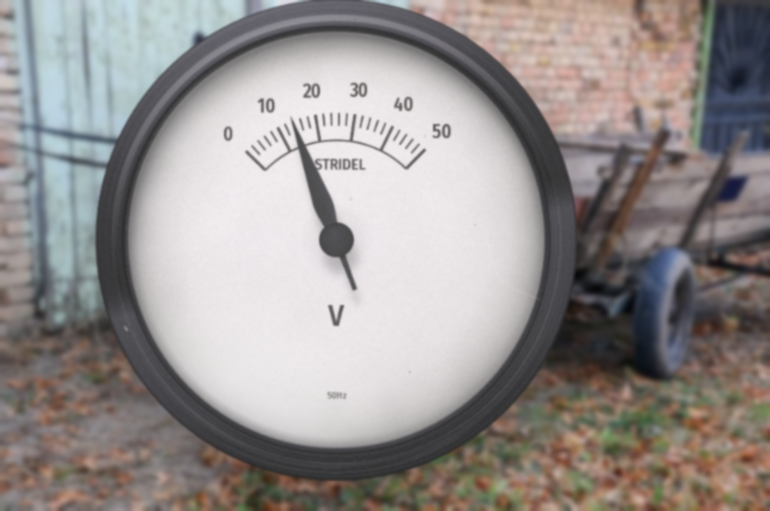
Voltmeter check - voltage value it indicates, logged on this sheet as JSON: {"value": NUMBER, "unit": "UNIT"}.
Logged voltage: {"value": 14, "unit": "V"}
